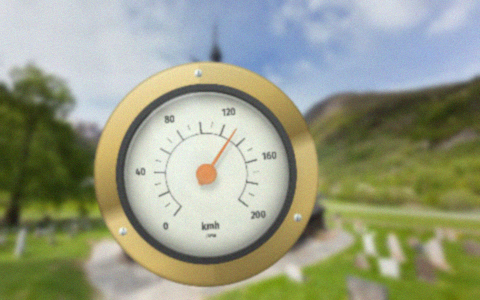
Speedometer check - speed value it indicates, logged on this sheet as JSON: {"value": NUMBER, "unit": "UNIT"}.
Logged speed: {"value": 130, "unit": "km/h"}
